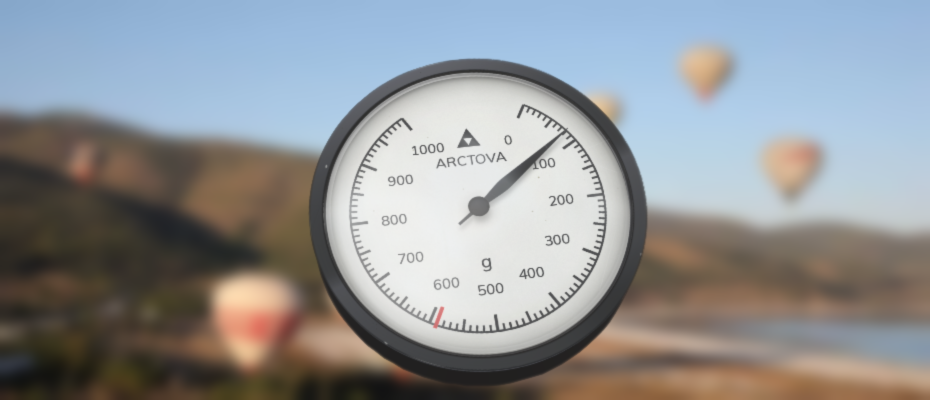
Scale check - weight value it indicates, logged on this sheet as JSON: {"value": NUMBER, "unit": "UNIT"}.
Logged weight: {"value": 80, "unit": "g"}
